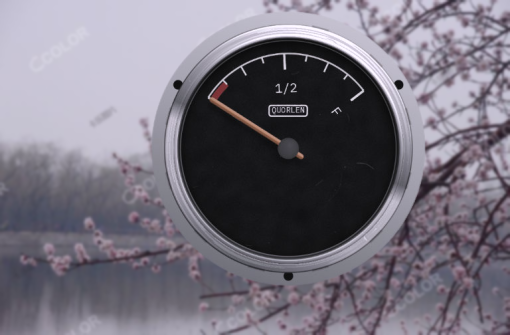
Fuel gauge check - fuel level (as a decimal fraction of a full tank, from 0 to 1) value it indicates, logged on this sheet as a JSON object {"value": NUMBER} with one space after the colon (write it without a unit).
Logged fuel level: {"value": 0}
